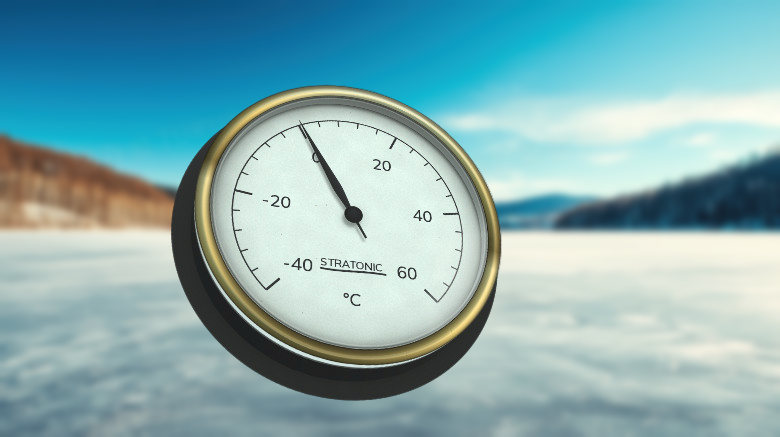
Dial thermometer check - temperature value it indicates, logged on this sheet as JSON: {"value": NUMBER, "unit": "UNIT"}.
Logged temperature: {"value": 0, "unit": "°C"}
